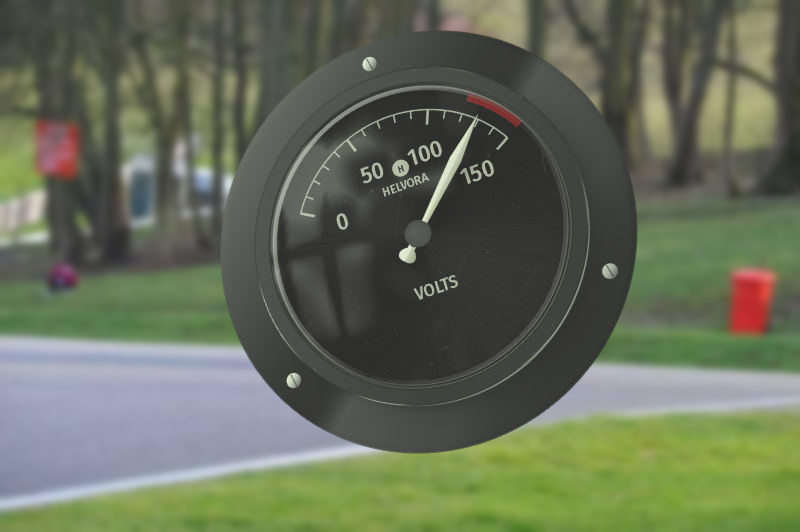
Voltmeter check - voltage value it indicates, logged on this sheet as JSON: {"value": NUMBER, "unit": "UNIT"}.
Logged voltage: {"value": 130, "unit": "V"}
